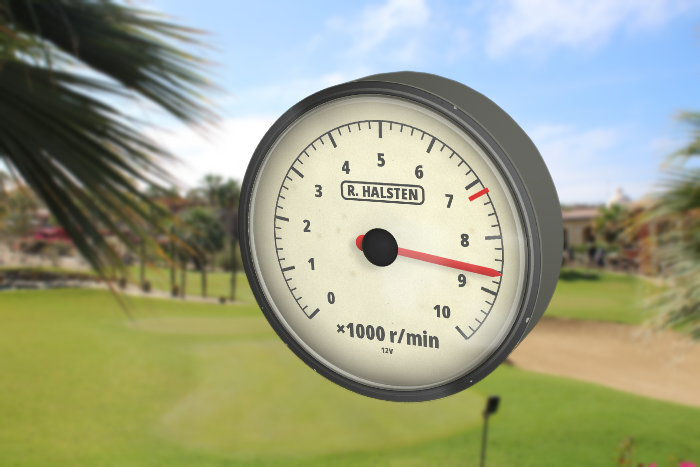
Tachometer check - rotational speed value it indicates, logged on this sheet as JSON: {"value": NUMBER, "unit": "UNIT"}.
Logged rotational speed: {"value": 8600, "unit": "rpm"}
